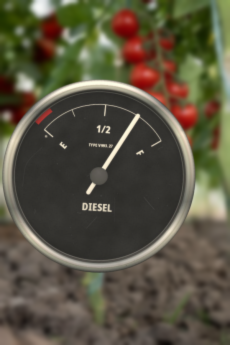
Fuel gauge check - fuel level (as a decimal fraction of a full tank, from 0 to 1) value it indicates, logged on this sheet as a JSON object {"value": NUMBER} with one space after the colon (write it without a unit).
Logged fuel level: {"value": 0.75}
